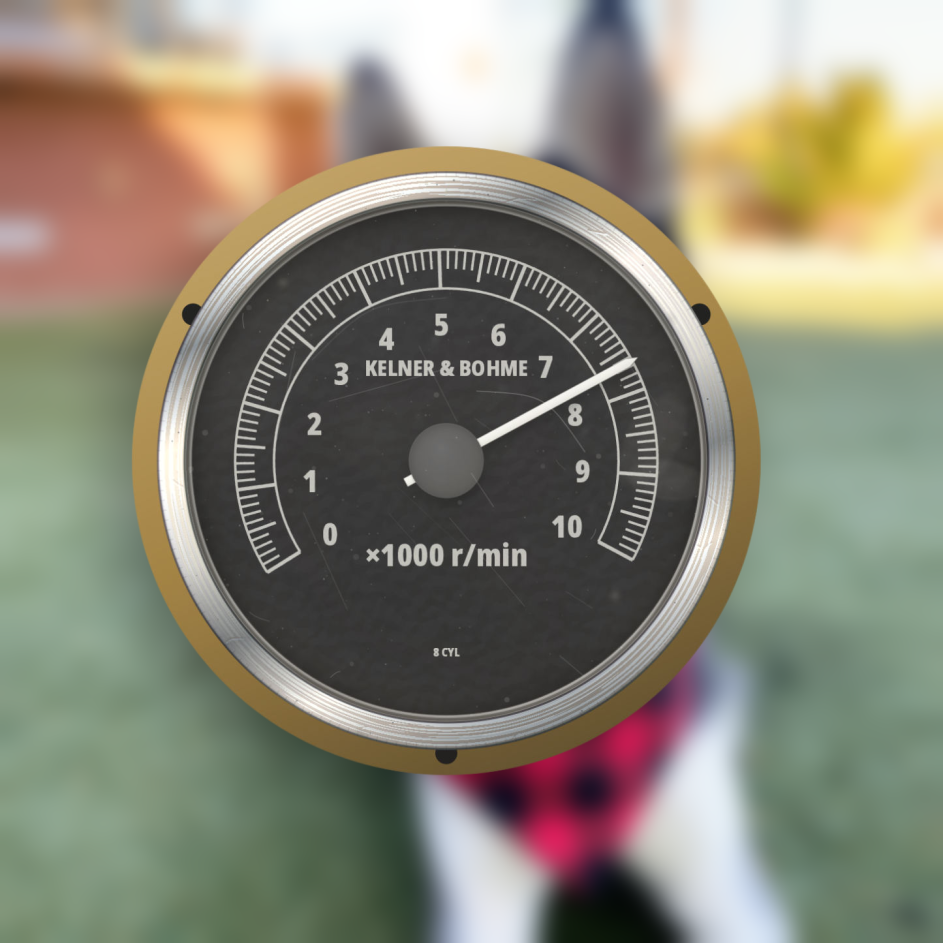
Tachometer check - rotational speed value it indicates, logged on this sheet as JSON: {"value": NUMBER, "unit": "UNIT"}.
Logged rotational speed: {"value": 7650, "unit": "rpm"}
